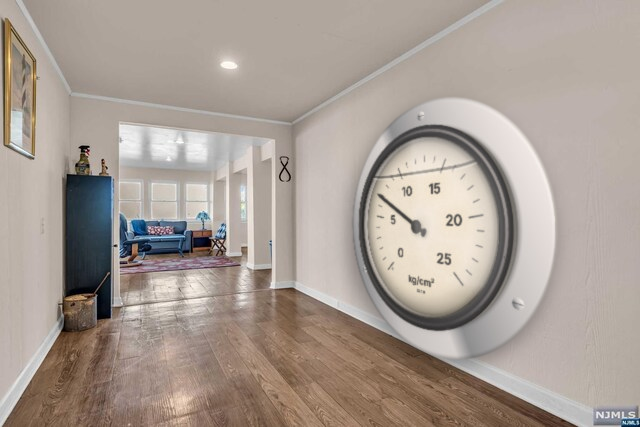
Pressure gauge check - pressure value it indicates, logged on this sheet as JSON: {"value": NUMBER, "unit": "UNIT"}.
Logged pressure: {"value": 7, "unit": "kg/cm²"}
